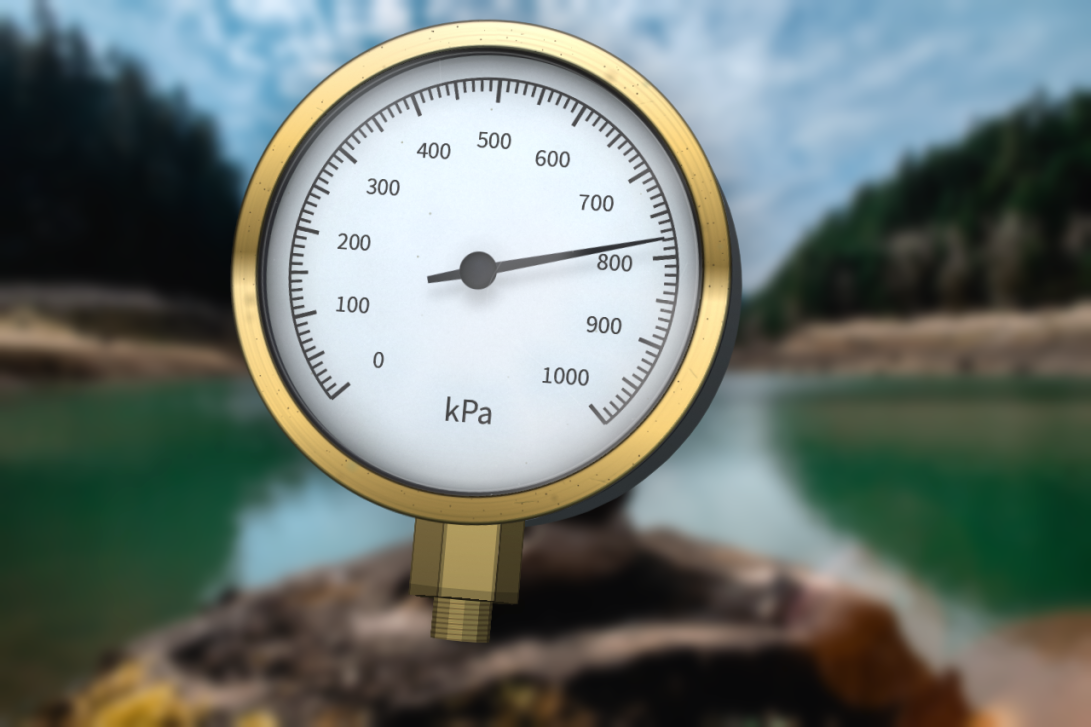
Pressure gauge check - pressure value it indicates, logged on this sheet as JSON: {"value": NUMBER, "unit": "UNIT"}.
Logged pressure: {"value": 780, "unit": "kPa"}
